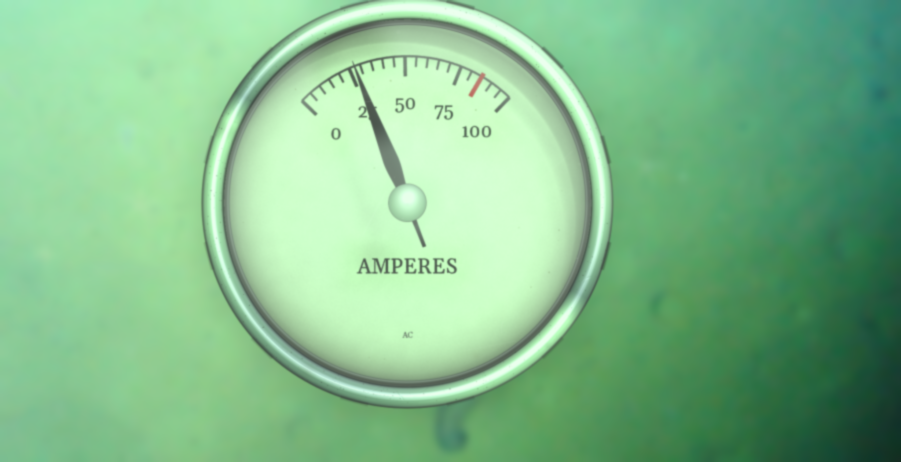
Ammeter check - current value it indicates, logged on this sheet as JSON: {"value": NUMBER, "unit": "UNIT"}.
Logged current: {"value": 27.5, "unit": "A"}
